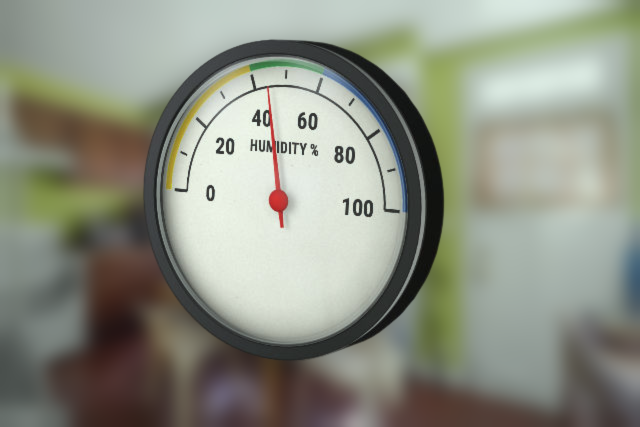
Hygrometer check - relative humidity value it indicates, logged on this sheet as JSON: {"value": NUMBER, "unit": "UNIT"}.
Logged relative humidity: {"value": 45, "unit": "%"}
